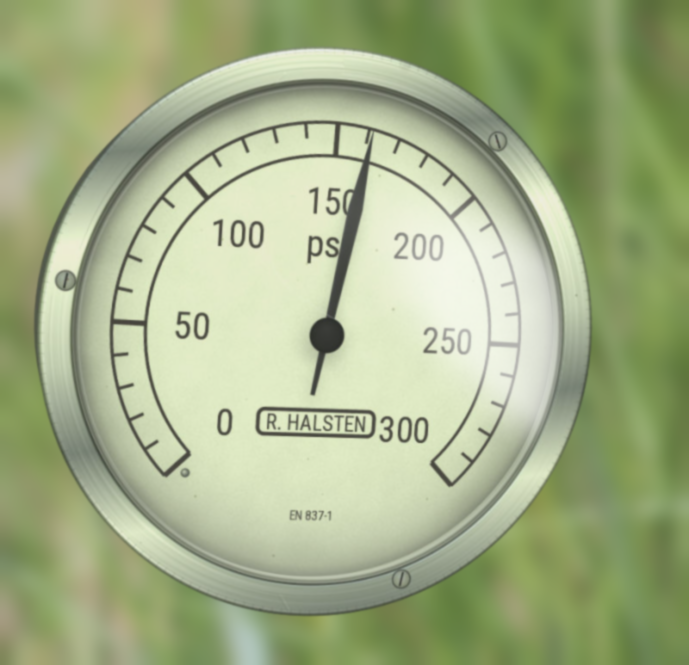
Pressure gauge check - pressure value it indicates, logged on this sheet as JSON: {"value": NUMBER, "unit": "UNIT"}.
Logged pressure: {"value": 160, "unit": "psi"}
